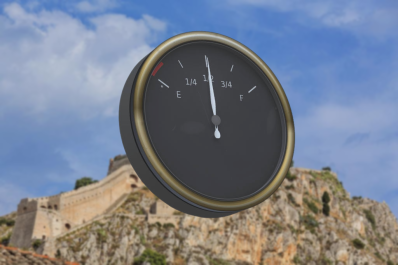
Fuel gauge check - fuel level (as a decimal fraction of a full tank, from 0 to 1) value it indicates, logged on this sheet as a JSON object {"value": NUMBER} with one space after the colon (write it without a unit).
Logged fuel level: {"value": 0.5}
